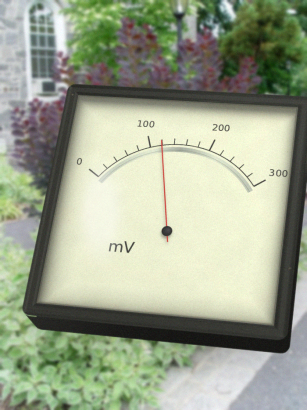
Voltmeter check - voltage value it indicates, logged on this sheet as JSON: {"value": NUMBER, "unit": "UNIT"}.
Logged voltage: {"value": 120, "unit": "mV"}
